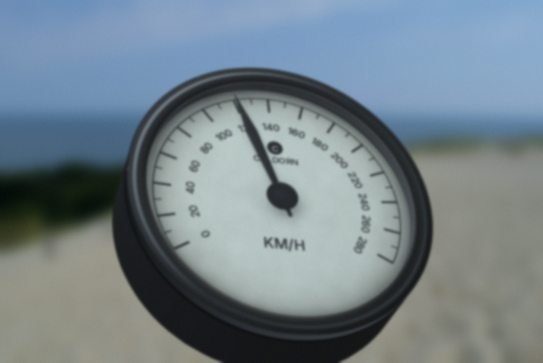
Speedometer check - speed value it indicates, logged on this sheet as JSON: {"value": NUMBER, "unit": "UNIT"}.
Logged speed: {"value": 120, "unit": "km/h"}
